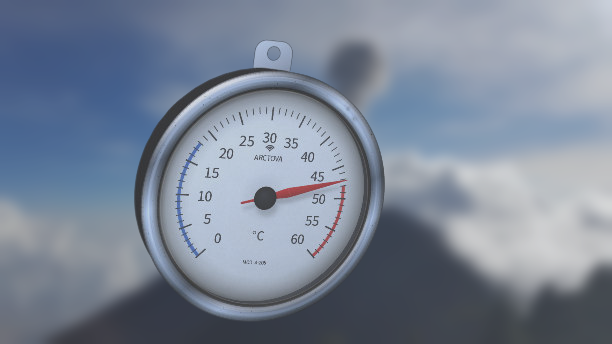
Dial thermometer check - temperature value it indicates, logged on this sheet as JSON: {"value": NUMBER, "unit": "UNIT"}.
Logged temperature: {"value": 47, "unit": "°C"}
